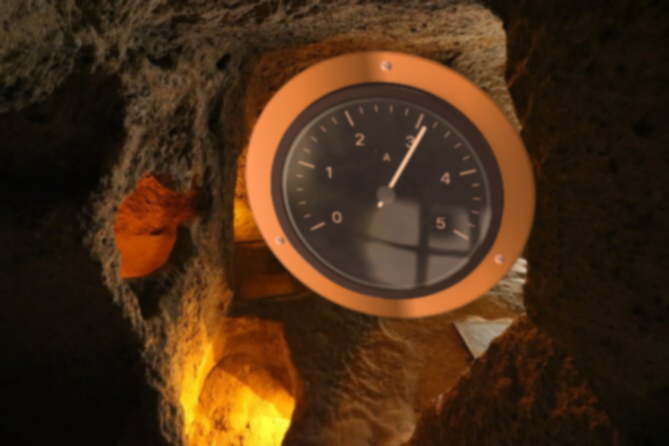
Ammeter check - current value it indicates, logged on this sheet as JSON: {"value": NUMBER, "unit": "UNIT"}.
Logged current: {"value": 3.1, "unit": "A"}
